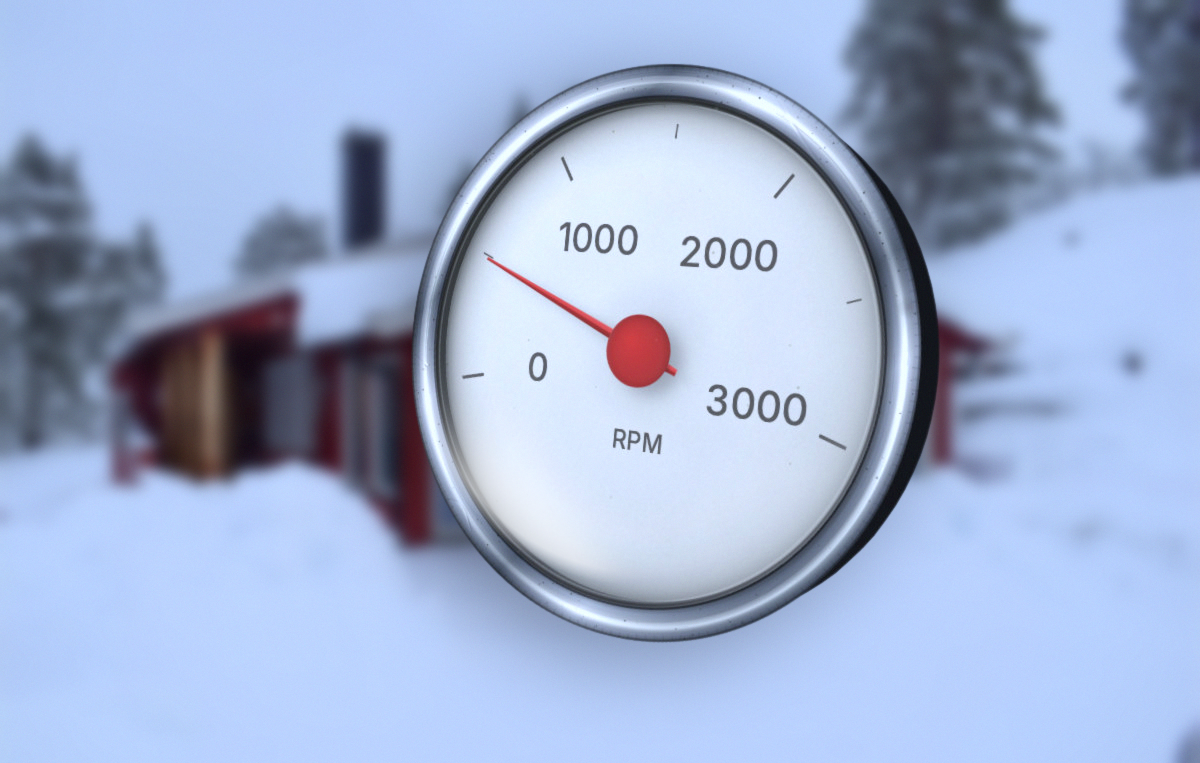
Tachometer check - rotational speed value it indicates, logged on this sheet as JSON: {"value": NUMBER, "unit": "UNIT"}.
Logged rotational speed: {"value": 500, "unit": "rpm"}
